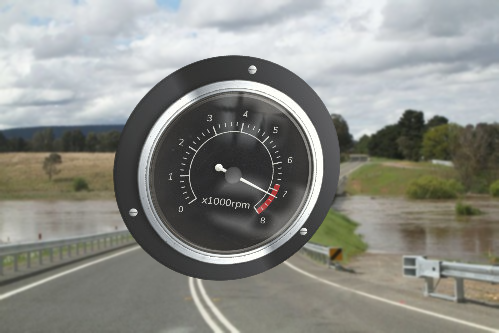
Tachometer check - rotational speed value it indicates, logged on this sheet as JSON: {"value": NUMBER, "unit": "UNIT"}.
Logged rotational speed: {"value": 7200, "unit": "rpm"}
